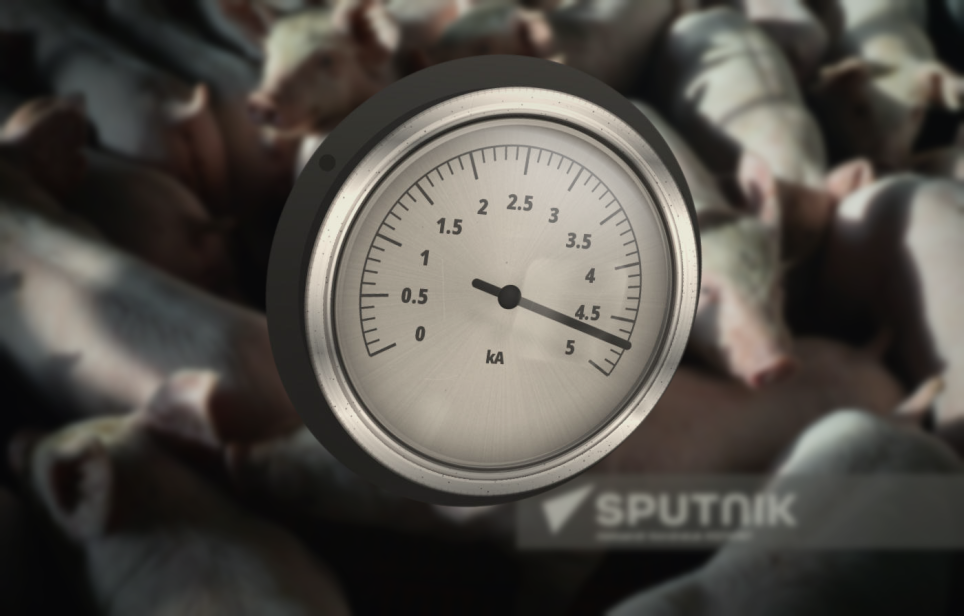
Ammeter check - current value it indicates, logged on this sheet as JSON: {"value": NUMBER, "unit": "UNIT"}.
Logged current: {"value": 4.7, "unit": "kA"}
